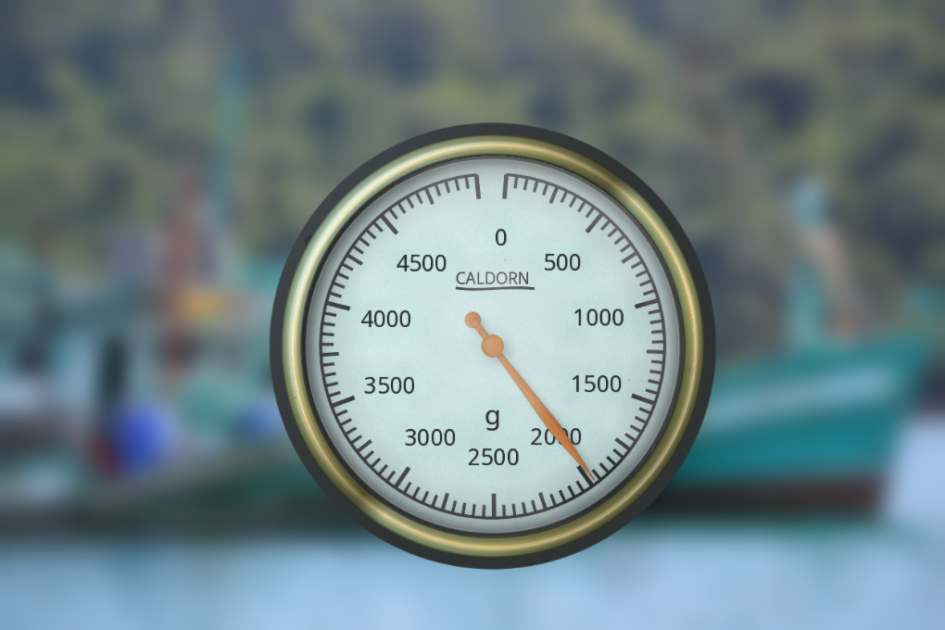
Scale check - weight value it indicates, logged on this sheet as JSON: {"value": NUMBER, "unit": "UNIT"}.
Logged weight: {"value": 1975, "unit": "g"}
